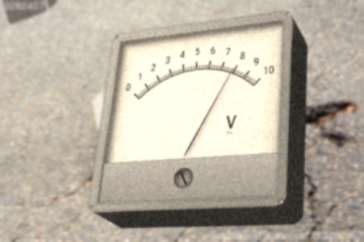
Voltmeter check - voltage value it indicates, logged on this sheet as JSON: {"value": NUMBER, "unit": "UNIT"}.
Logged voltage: {"value": 8, "unit": "V"}
